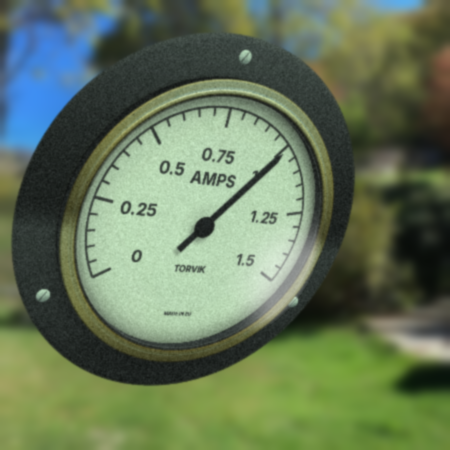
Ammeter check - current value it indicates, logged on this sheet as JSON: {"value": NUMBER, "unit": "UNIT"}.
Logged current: {"value": 1, "unit": "A"}
